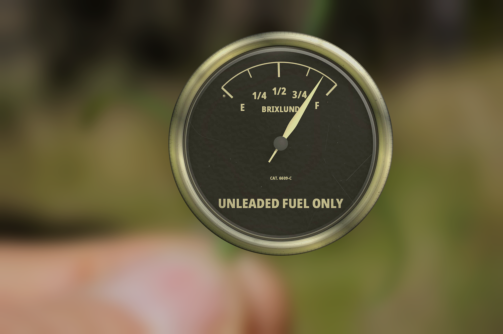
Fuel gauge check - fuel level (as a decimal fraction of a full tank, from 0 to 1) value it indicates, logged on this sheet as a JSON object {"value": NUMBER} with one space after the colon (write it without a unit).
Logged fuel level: {"value": 0.875}
